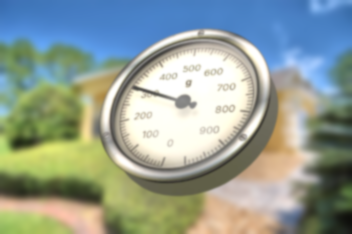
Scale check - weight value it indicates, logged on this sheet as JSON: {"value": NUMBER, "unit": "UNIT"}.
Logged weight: {"value": 300, "unit": "g"}
